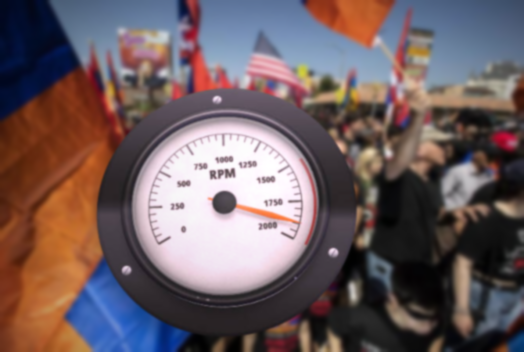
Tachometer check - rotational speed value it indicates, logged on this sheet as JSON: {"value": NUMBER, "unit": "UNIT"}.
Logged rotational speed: {"value": 1900, "unit": "rpm"}
